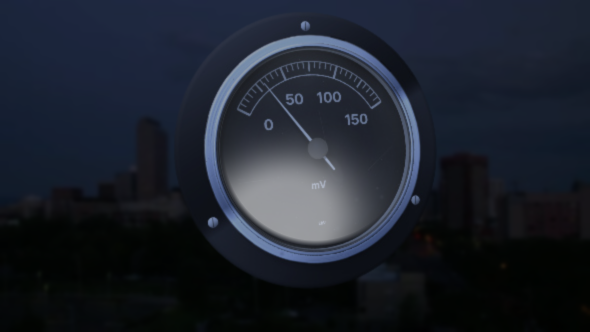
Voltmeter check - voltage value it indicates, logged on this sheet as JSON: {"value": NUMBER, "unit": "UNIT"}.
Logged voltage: {"value": 30, "unit": "mV"}
